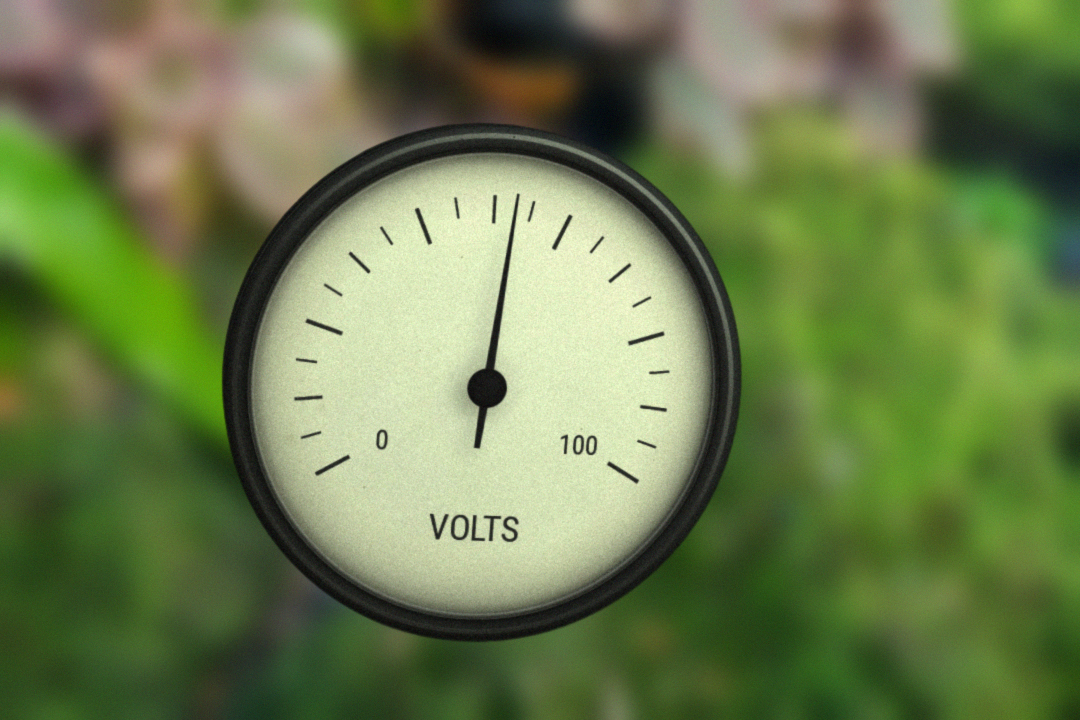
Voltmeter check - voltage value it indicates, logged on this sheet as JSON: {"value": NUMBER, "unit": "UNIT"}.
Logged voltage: {"value": 52.5, "unit": "V"}
